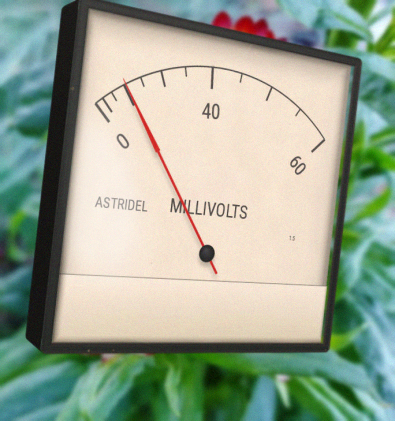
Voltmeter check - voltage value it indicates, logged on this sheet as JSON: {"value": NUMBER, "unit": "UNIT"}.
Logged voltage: {"value": 20, "unit": "mV"}
